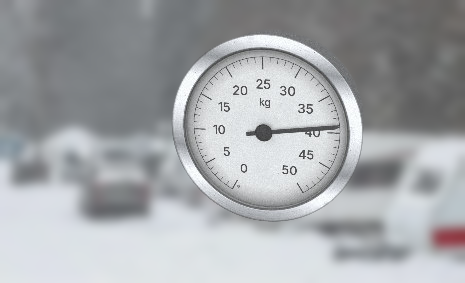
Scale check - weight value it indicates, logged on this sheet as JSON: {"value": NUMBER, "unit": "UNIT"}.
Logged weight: {"value": 39, "unit": "kg"}
